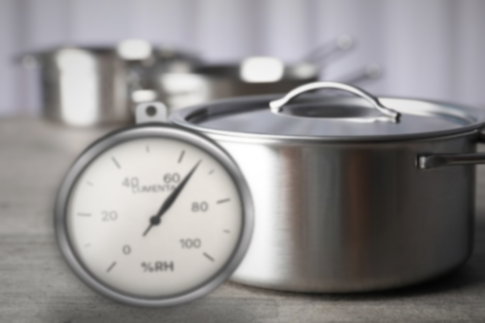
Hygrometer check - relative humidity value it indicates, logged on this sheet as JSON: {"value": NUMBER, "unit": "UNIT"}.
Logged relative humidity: {"value": 65, "unit": "%"}
